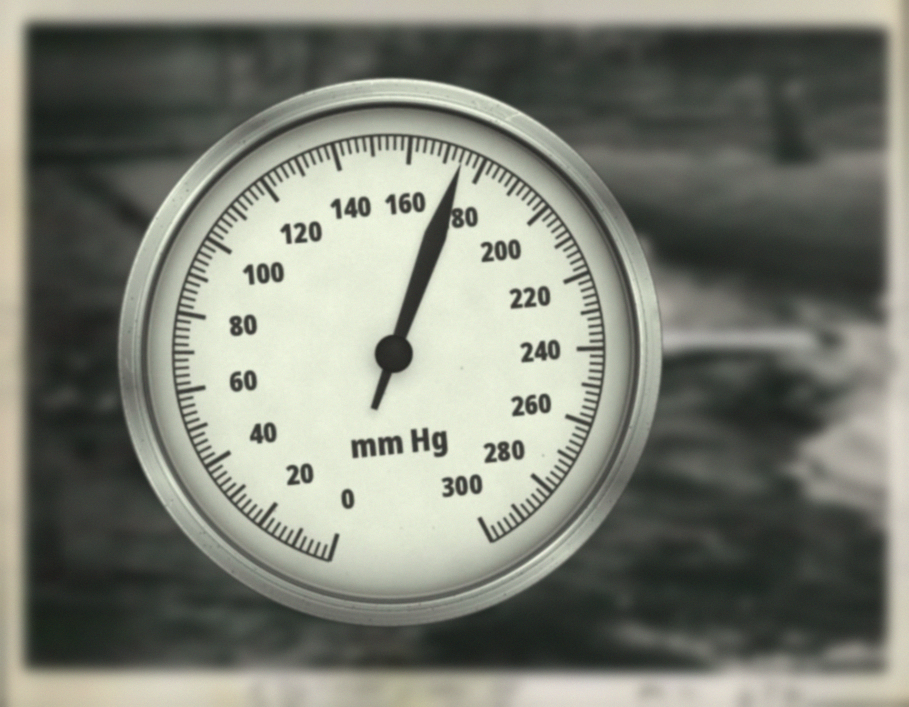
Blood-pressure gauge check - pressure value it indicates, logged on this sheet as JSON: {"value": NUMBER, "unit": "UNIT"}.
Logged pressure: {"value": 174, "unit": "mmHg"}
